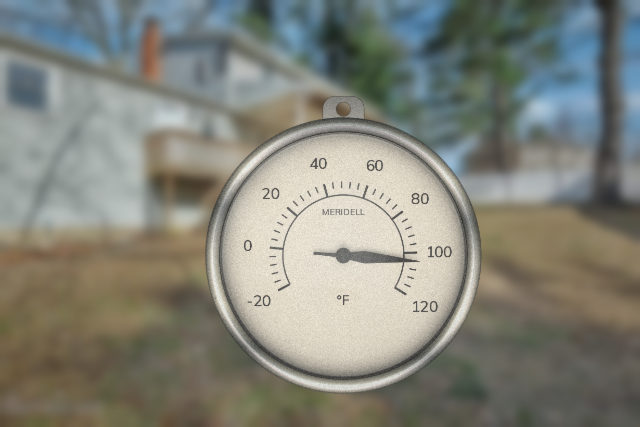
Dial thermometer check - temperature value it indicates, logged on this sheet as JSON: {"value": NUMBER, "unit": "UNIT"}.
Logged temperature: {"value": 104, "unit": "°F"}
